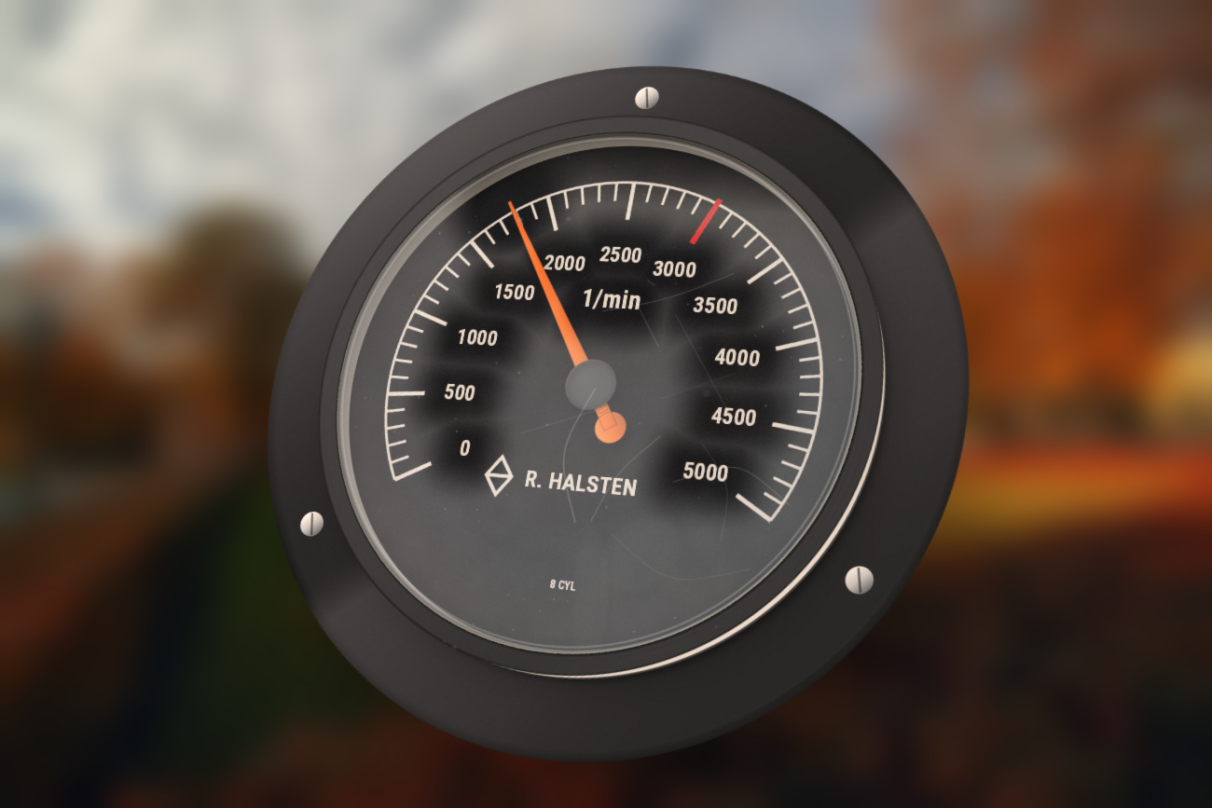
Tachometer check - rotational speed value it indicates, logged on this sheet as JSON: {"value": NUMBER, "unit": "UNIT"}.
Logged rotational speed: {"value": 1800, "unit": "rpm"}
